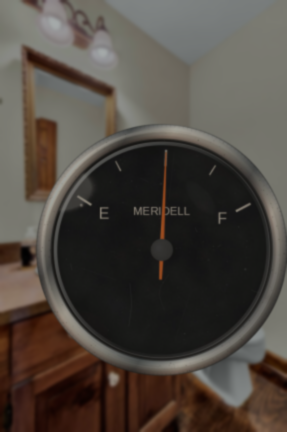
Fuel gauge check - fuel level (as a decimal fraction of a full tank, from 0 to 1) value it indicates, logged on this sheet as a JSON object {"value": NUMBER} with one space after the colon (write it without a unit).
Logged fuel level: {"value": 0.5}
